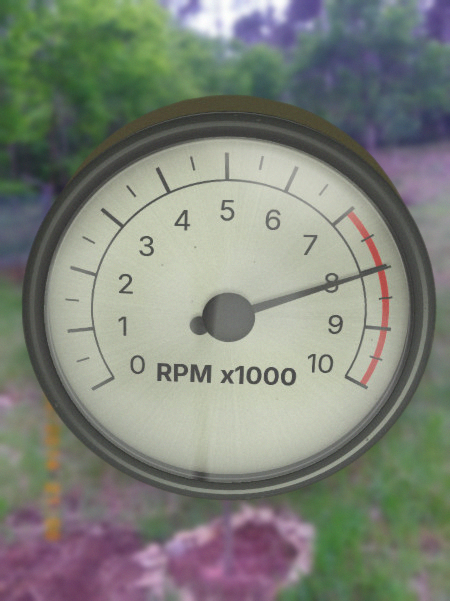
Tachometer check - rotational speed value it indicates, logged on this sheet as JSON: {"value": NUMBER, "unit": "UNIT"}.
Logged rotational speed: {"value": 8000, "unit": "rpm"}
